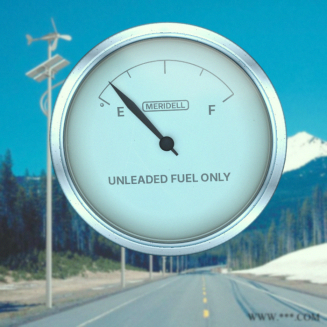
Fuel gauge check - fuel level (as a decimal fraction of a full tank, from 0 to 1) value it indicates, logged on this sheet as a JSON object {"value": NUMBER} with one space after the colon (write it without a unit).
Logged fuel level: {"value": 0.125}
